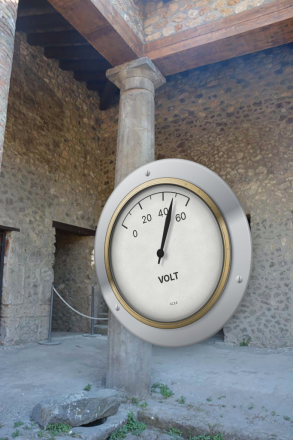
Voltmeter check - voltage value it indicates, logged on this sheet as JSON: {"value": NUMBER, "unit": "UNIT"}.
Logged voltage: {"value": 50, "unit": "V"}
